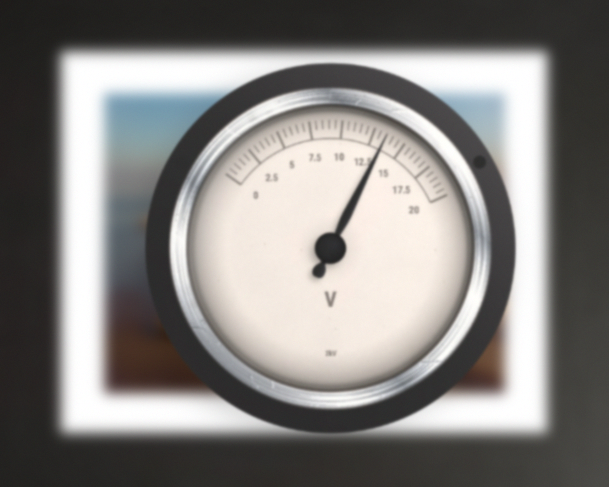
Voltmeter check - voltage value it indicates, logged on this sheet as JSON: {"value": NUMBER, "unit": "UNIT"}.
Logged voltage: {"value": 13.5, "unit": "V"}
